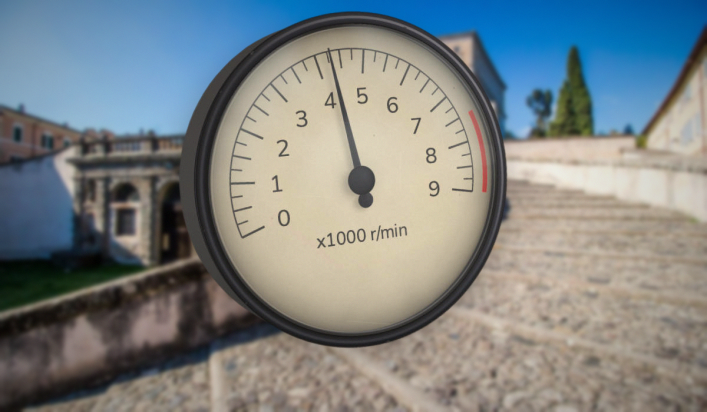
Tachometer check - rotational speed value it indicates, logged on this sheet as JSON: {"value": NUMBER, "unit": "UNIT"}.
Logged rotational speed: {"value": 4250, "unit": "rpm"}
